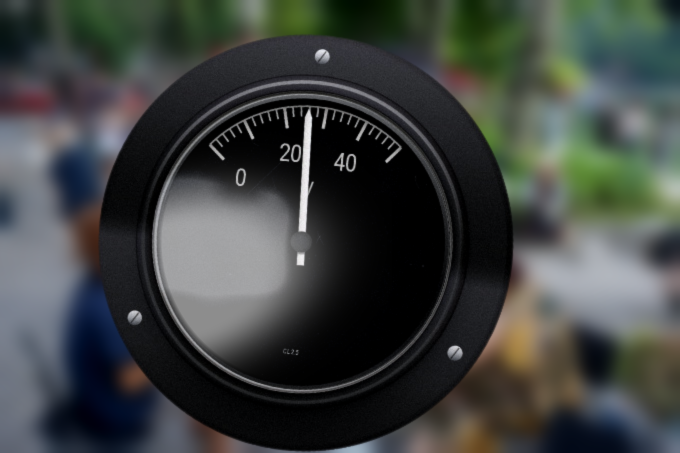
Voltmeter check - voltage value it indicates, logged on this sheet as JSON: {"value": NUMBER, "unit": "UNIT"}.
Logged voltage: {"value": 26, "unit": "V"}
